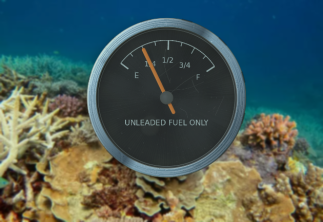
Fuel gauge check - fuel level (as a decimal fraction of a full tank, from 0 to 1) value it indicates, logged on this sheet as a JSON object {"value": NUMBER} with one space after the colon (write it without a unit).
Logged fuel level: {"value": 0.25}
